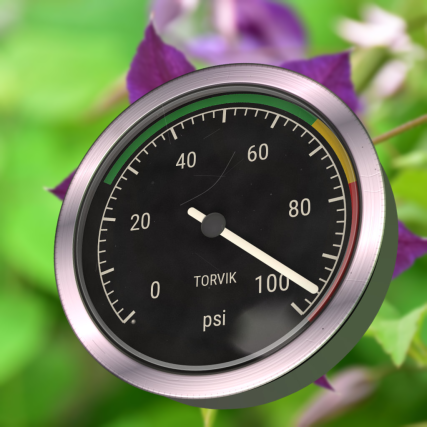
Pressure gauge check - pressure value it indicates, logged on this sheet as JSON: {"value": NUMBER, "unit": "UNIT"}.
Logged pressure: {"value": 96, "unit": "psi"}
